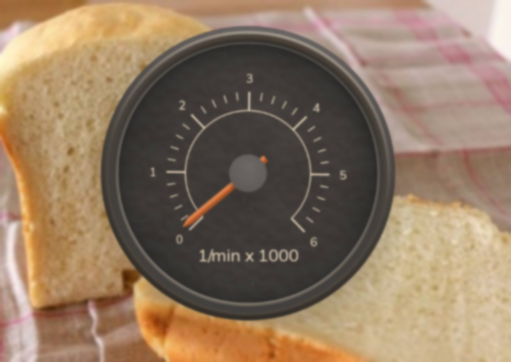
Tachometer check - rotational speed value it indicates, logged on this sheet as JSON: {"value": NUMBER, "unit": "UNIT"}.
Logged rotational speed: {"value": 100, "unit": "rpm"}
